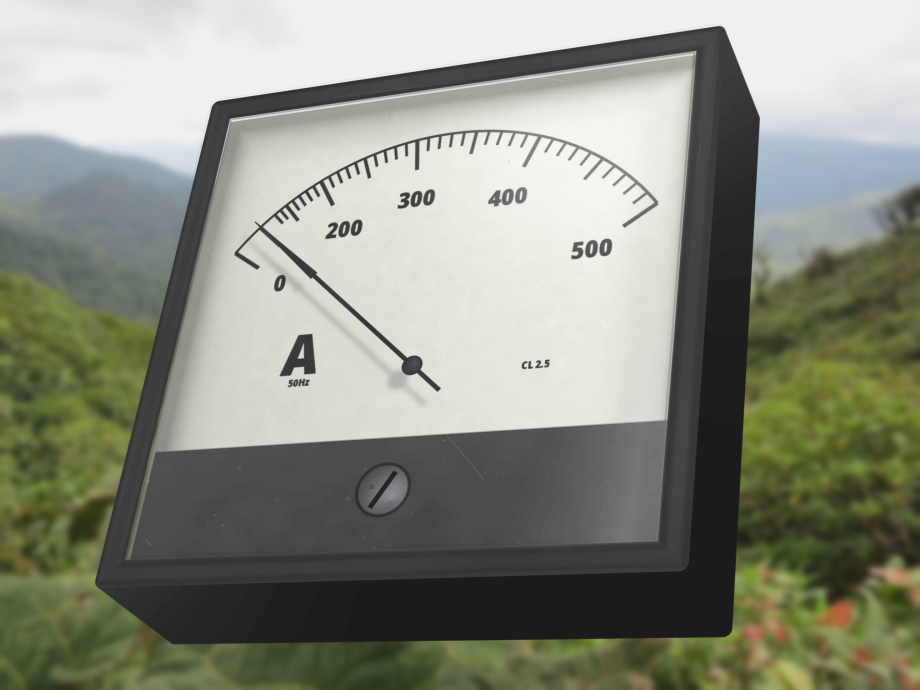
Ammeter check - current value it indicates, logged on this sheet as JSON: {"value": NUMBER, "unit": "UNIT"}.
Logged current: {"value": 100, "unit": "A"}
